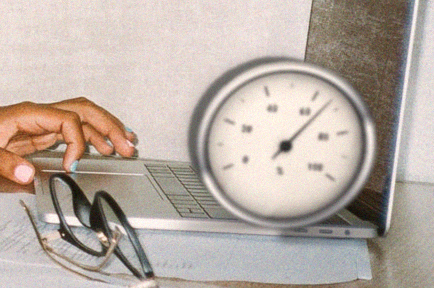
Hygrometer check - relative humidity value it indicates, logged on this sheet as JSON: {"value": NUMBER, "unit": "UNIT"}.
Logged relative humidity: {"value": 65, "unit": "%"}
